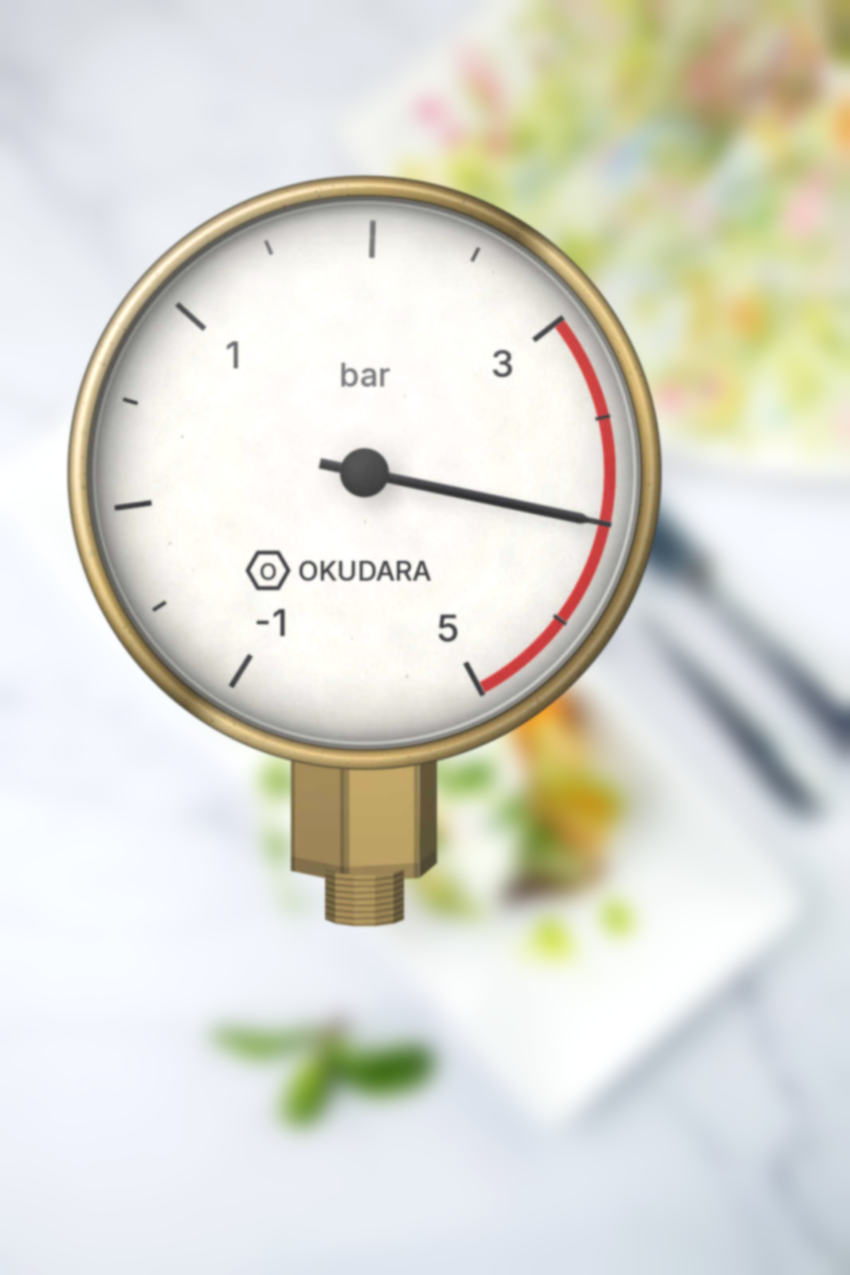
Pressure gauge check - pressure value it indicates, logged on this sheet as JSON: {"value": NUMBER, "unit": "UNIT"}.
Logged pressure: {"value": 4, "unit": "bar"}
